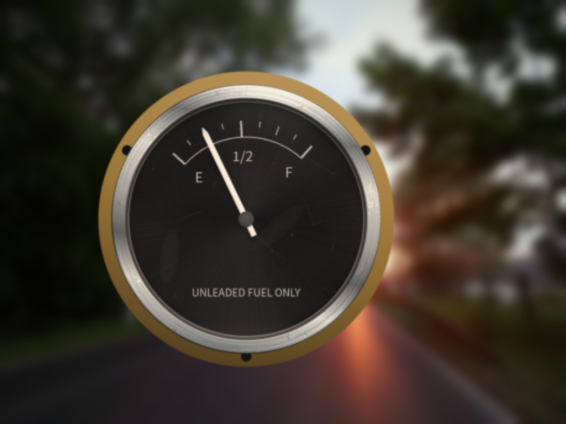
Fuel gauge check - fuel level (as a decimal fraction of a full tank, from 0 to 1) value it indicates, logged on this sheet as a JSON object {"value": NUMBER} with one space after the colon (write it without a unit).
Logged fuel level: {"value": 0.25}
